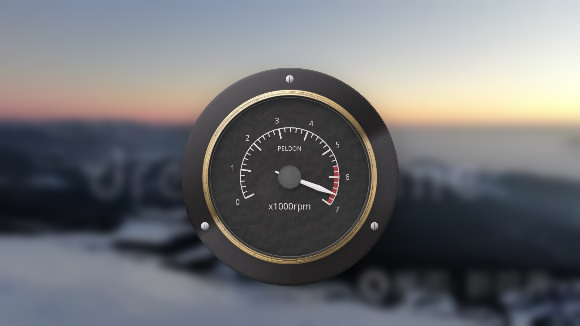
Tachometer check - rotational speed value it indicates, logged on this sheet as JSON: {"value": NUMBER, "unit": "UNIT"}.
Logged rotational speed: {"value": 6600, "unit": "rpm"}
